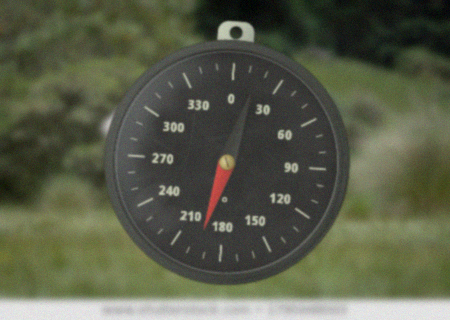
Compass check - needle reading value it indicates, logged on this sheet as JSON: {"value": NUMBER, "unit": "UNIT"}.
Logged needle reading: {"value": 195, "unit": "°"}
